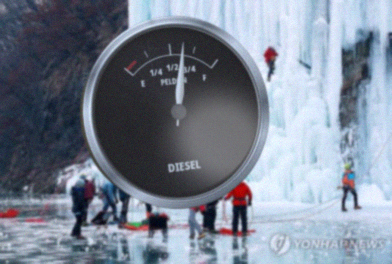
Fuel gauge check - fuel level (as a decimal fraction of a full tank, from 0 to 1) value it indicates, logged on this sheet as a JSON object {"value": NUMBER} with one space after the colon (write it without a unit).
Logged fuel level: {"value": 0.625}
